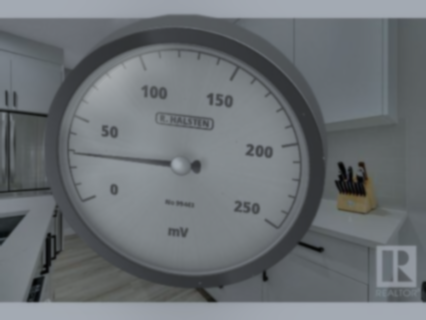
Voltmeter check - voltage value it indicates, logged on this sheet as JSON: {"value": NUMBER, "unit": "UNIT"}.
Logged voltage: {"value": 30, "unit": "mV"}
